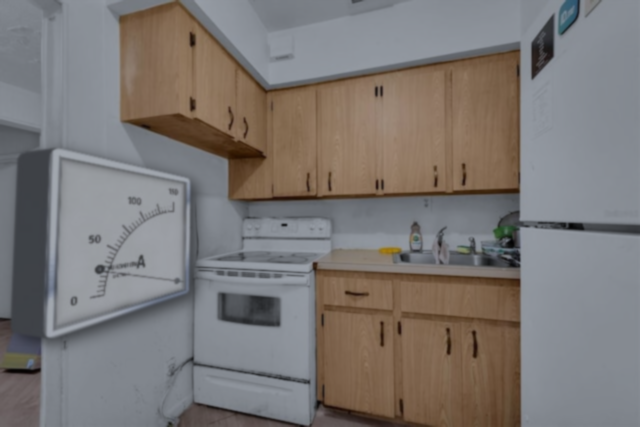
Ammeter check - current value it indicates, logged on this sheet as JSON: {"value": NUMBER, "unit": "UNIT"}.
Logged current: {"value": 25, "unit": "A"}
